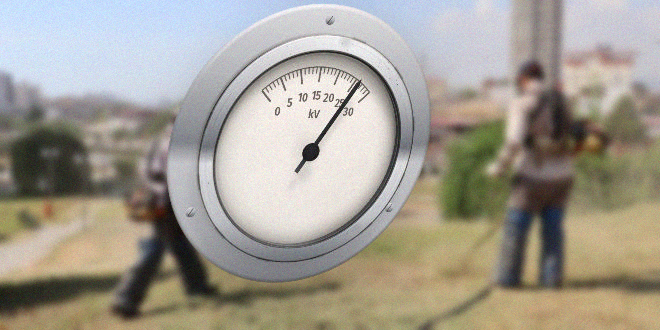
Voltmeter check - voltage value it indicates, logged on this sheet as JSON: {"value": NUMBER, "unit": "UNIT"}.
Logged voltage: {"value": 25, "unit": "kV"}
